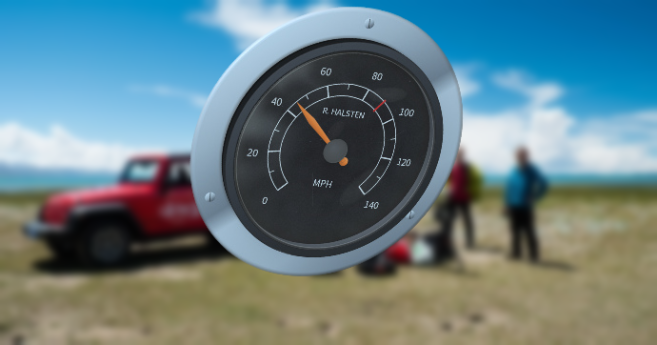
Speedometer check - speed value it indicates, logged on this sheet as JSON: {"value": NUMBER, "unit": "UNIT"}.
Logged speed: {"value": 45, "unit": "mph"}
